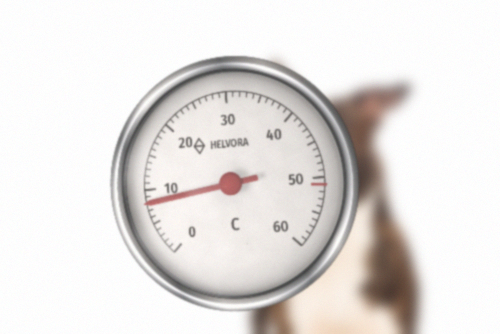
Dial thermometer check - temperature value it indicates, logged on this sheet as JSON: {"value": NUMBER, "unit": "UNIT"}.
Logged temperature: {"value": 8, "unit": "°C"}
